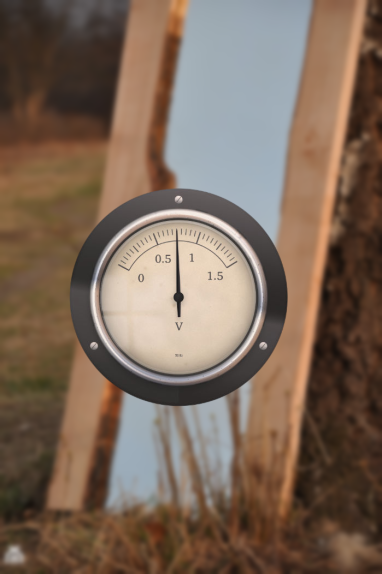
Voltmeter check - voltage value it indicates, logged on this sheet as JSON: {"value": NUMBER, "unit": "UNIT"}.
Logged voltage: {"value": 0.75, "unit": "V"}
